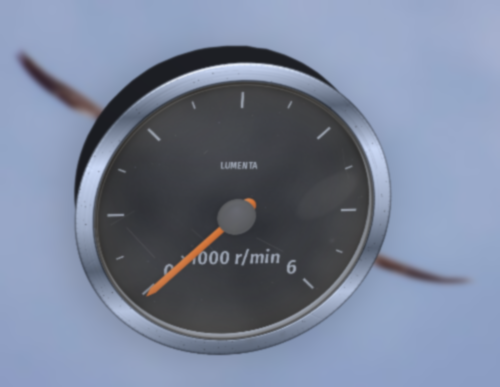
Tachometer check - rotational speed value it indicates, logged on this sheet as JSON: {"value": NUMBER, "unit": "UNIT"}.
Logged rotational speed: {"value": 0, "unit": "rpm"}
